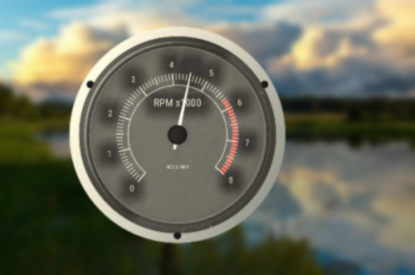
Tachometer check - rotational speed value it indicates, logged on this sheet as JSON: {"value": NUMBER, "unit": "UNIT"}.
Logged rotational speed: {"value": 4500, "unit": "rpm"}
